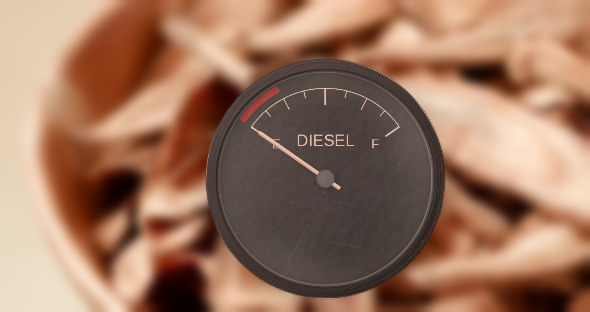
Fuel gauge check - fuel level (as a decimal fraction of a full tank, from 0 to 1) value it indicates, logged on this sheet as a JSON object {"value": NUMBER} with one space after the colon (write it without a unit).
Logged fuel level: {"value": 0}
